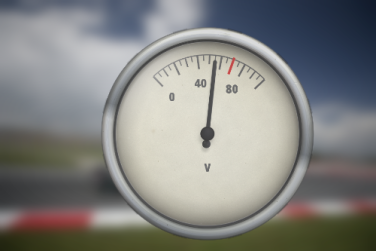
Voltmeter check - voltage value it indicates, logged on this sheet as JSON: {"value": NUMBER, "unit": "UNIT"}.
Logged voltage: {"value": 55, "unit": "V"}
